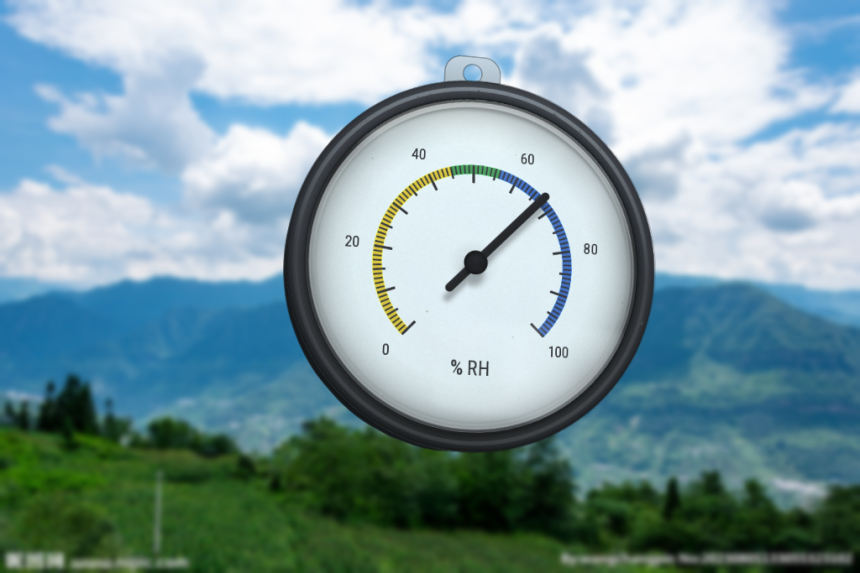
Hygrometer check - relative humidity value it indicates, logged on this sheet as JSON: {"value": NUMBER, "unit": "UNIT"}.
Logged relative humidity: {"value": 67, "unit": "%"}
